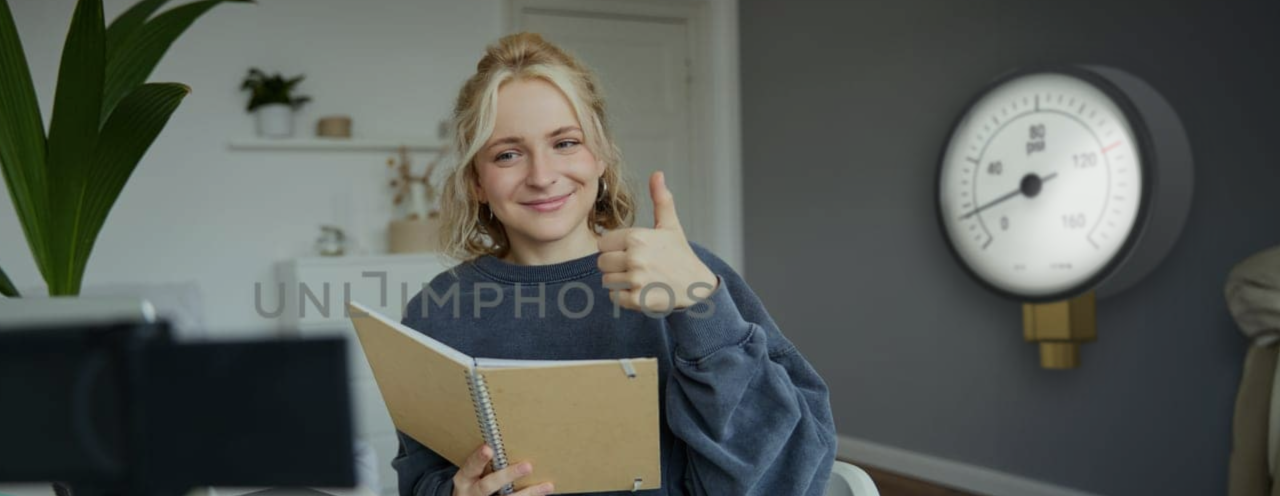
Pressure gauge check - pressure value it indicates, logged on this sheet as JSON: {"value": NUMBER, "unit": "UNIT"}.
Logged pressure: {"value": 15, "unit": "psi"}
